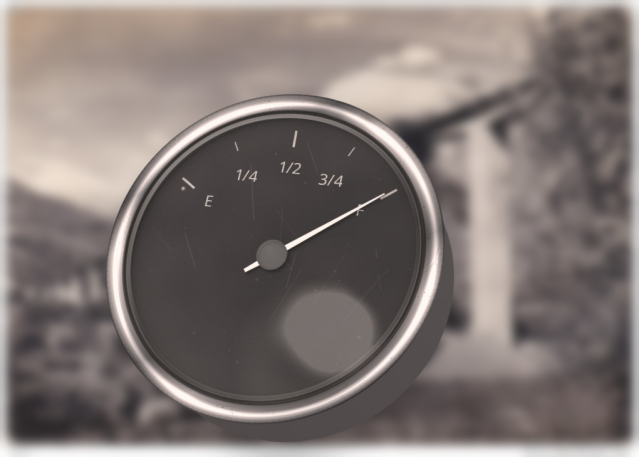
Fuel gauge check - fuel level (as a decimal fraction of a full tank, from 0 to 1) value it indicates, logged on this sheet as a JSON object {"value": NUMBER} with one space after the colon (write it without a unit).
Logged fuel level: {"value": 1}
